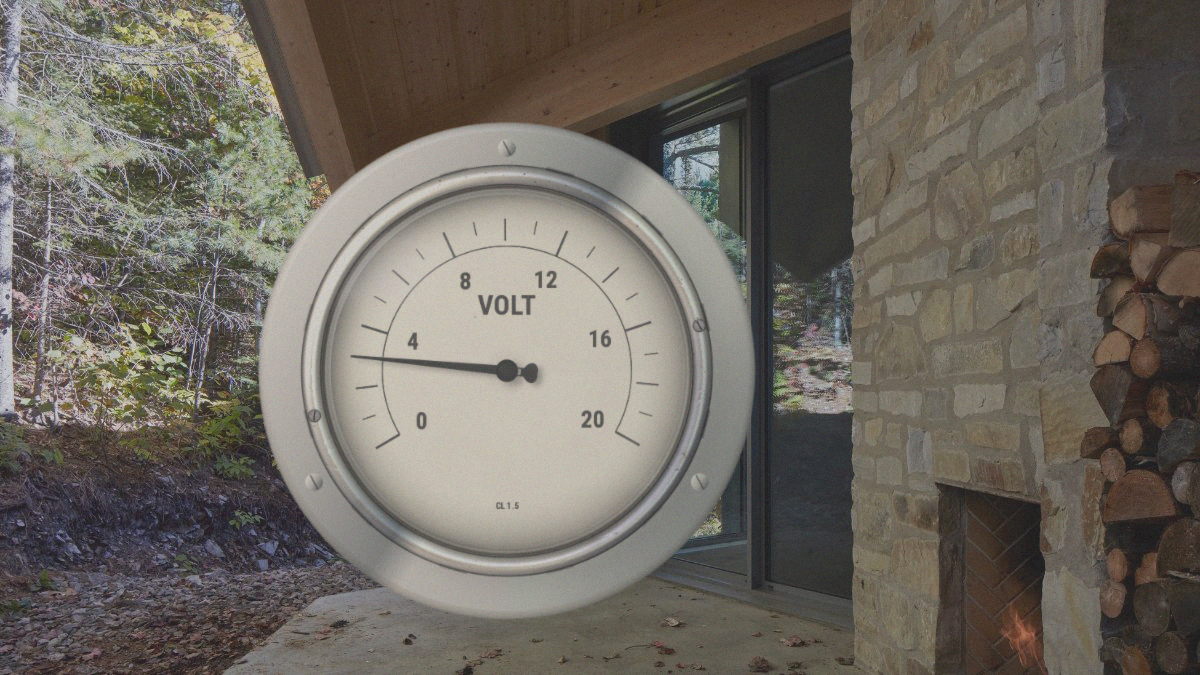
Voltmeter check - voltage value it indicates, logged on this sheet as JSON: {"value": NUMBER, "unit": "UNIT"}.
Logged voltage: {"value": 3, "unit": "V"}
